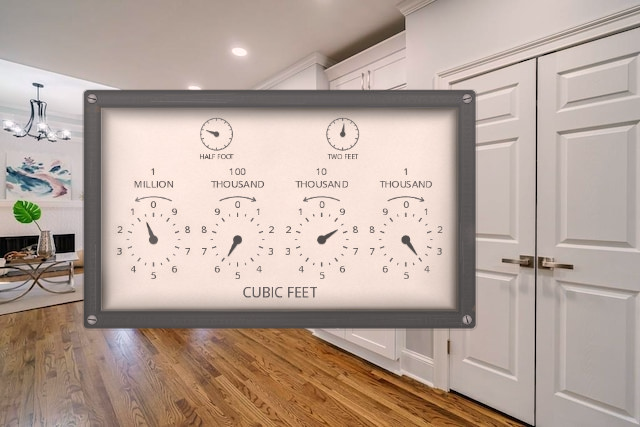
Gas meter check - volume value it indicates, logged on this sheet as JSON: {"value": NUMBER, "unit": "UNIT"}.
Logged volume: {"value": 58400, "unit": "ft³"}
